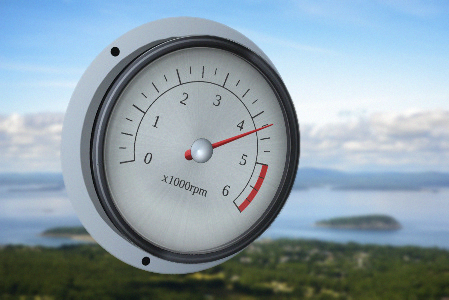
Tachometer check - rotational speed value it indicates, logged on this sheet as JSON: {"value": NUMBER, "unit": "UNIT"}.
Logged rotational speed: {"value": 4250, "unit": "rpm"}
